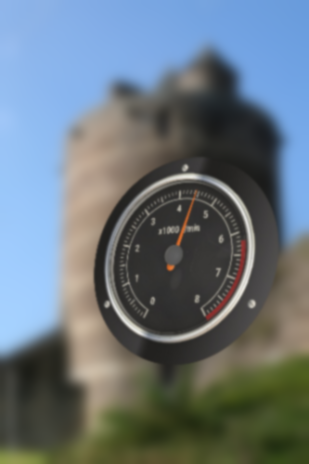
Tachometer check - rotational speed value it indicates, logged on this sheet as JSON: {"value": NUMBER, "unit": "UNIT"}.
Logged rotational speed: {"value": 4500, "unit": "rpm"}
